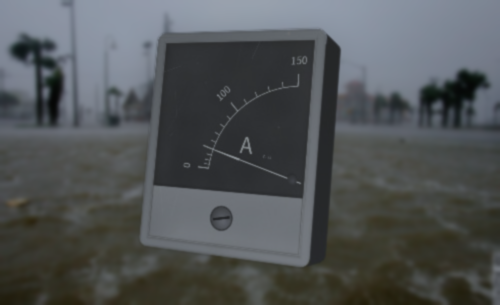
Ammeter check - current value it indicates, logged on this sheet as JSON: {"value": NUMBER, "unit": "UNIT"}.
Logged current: {"value": 50, "unit": "A"}
